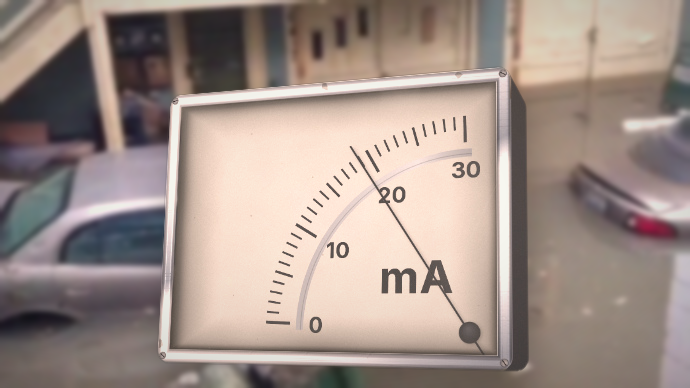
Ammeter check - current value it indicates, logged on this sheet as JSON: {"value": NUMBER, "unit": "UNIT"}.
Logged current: {"value": 19, "unit": "mA"}
